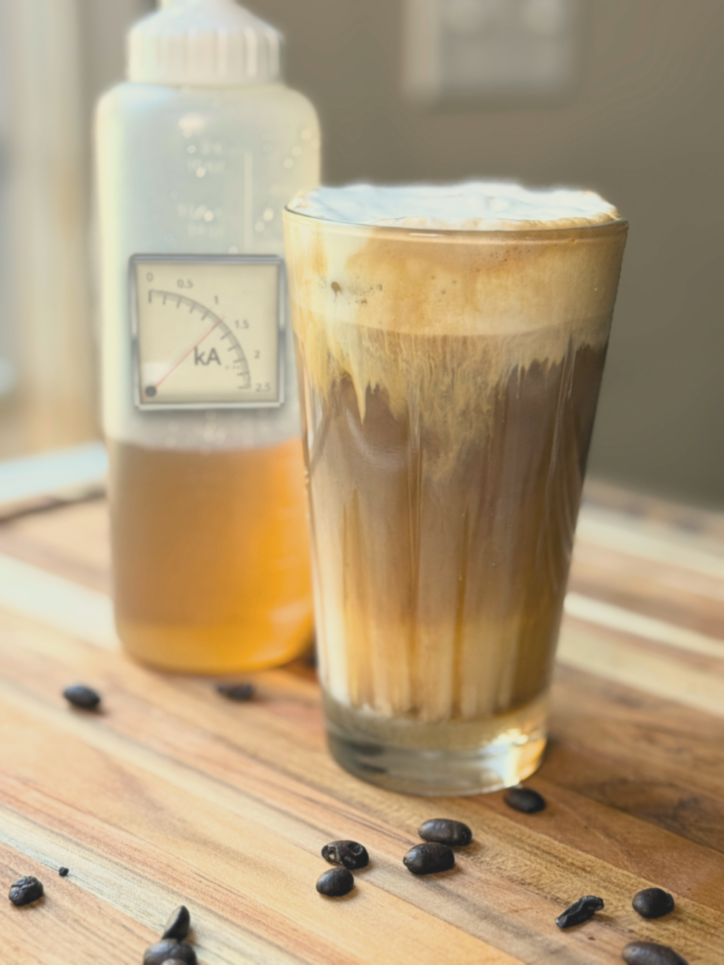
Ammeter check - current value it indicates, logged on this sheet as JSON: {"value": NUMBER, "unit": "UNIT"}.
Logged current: {"value": 1.25, "unit": "kA"}
